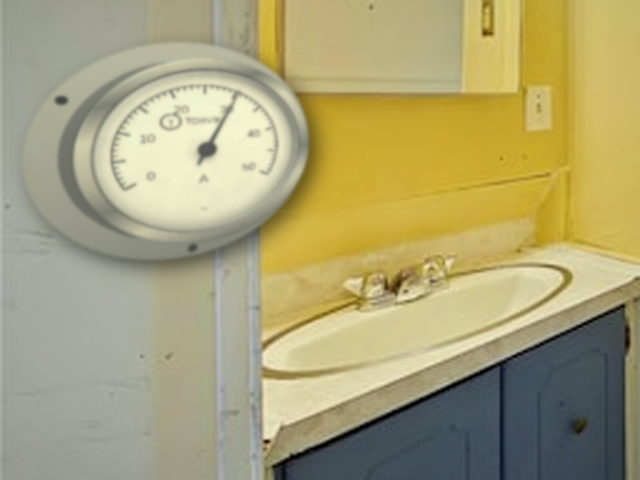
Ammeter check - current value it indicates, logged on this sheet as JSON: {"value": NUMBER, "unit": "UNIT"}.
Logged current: {"value": 30, "unit": "A"}
